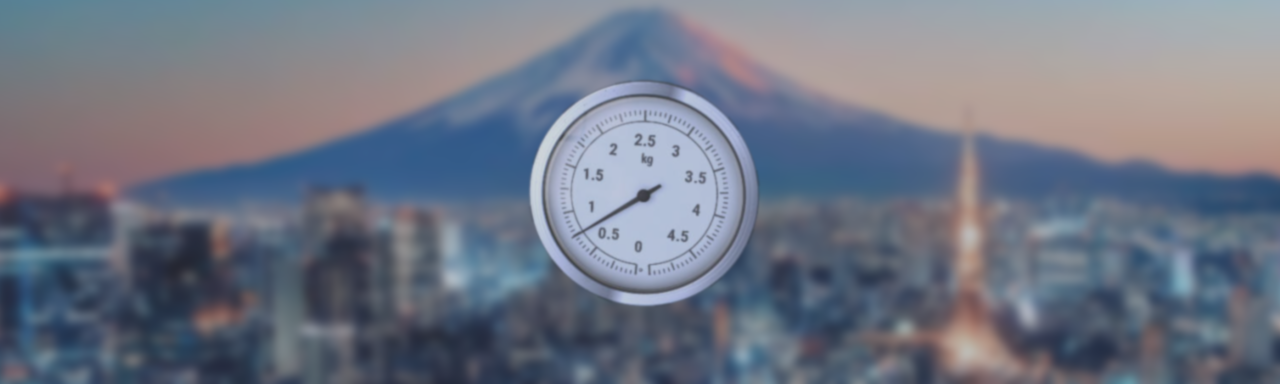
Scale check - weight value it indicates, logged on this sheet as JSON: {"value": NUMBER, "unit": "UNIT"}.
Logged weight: {"value": 0.75, "unit": "kg"}
